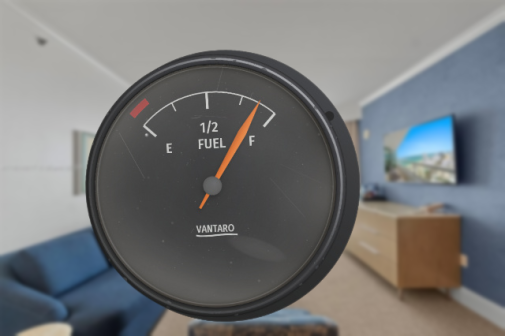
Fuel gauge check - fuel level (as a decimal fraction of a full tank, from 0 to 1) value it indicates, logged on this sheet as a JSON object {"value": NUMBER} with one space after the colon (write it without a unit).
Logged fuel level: {"value": 0.875}
